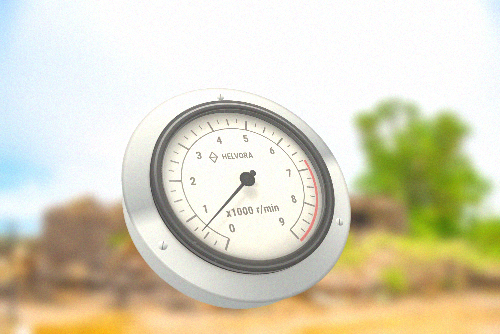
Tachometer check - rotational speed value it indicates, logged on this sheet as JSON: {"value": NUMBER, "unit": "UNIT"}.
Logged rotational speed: {"value": 625, "unit": "rpm"}
